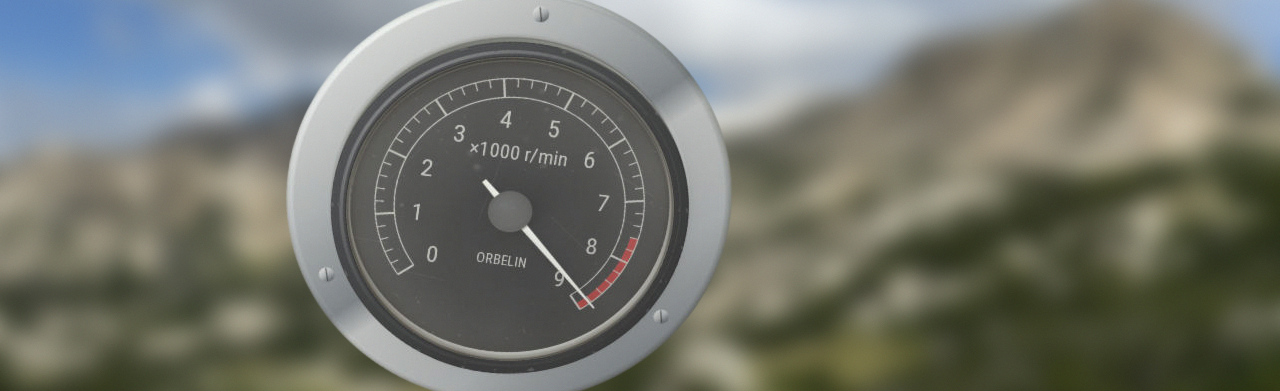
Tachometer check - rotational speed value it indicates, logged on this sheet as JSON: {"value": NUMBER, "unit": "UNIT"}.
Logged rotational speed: {"value": 8800, "unit": "rpm"}
